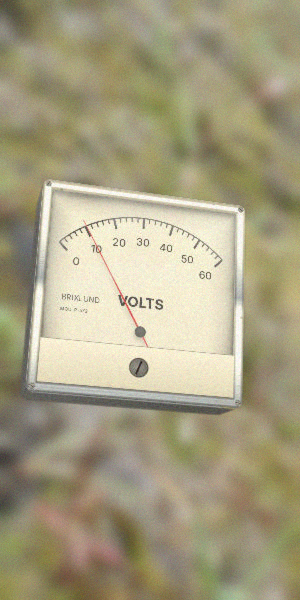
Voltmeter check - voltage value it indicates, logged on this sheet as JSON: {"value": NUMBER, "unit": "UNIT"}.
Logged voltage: {"value": 10, "unit": "V"}
